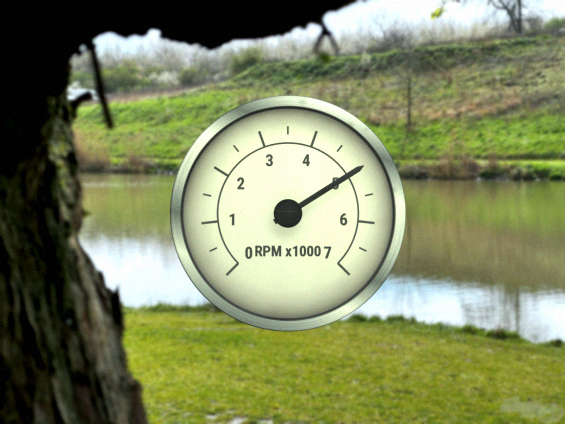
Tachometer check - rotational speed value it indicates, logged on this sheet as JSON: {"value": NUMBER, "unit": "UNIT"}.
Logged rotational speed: {"value": 5000, "unit": "rpm"}
